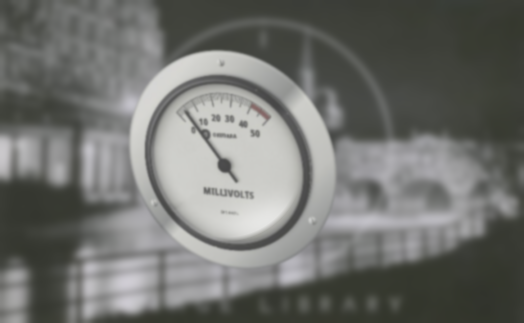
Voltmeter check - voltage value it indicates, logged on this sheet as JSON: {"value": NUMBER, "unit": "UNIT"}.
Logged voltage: {"value": 5, "unit": "mV"}
